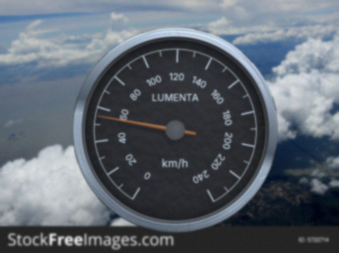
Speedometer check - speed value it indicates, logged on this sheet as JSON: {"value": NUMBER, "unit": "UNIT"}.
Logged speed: {"value": 55, "unit": "km/h"}
